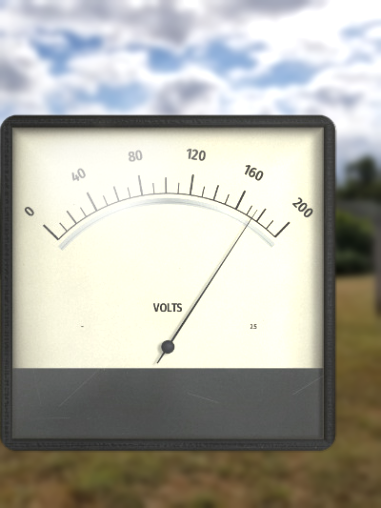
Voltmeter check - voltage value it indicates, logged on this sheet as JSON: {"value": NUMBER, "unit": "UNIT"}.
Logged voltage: {"value": 175, "unit": "V"}
